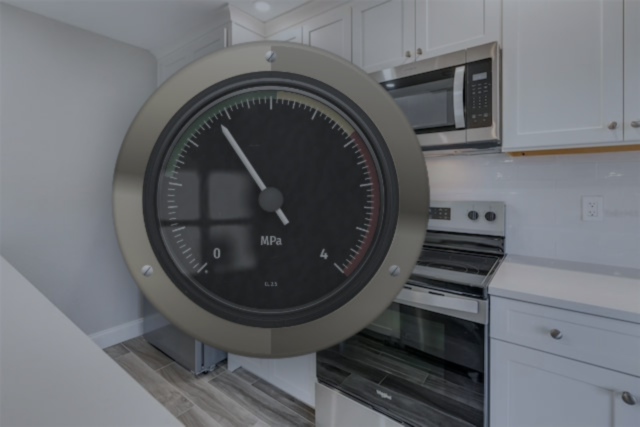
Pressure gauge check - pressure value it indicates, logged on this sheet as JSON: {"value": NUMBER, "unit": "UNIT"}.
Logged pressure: {"value": 1.5, "unit": "MPa"}
